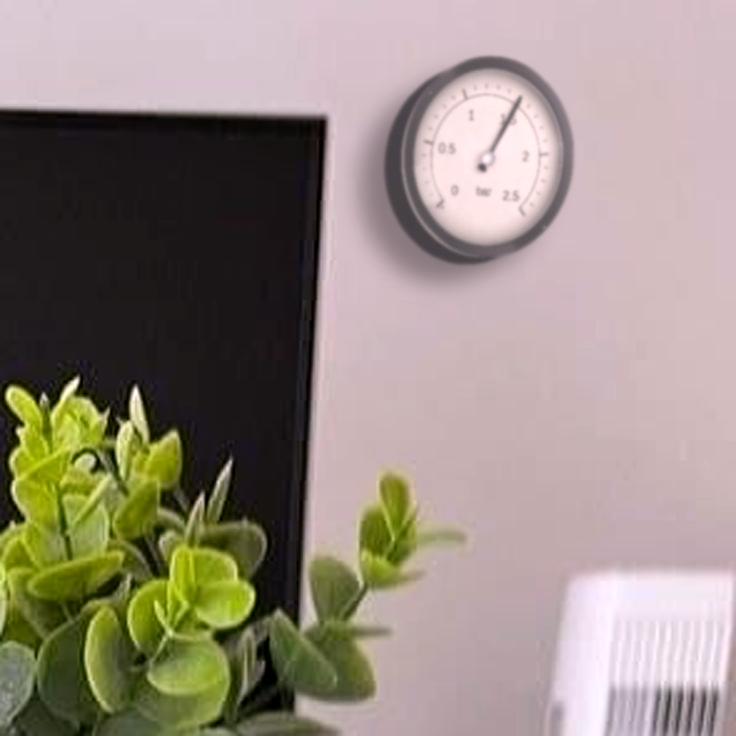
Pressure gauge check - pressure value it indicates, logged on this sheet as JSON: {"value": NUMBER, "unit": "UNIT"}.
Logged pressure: {"value": 1.5, "unit": "bar"}
